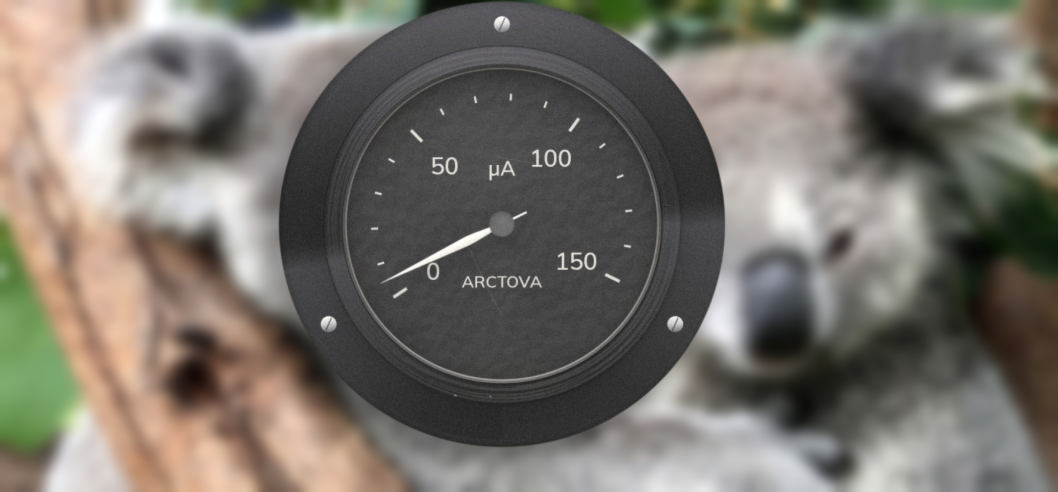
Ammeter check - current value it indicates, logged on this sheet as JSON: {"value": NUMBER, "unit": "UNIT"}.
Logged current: {"value": 5, "unit": "µA"}
